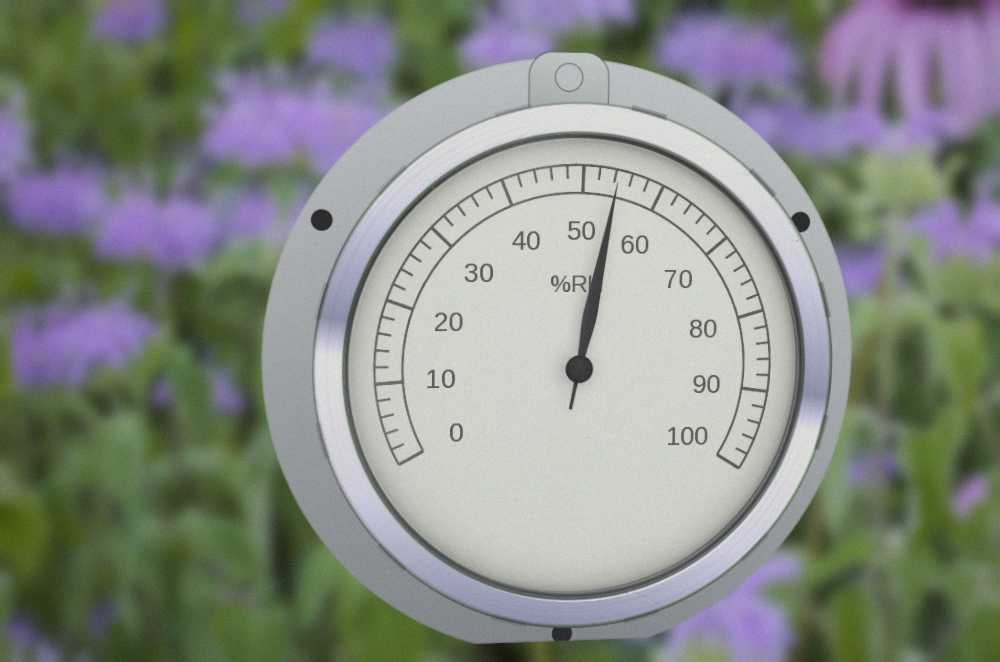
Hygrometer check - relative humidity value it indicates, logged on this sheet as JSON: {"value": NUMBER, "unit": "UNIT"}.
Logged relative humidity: {"value": 54, "unit": "%"}
